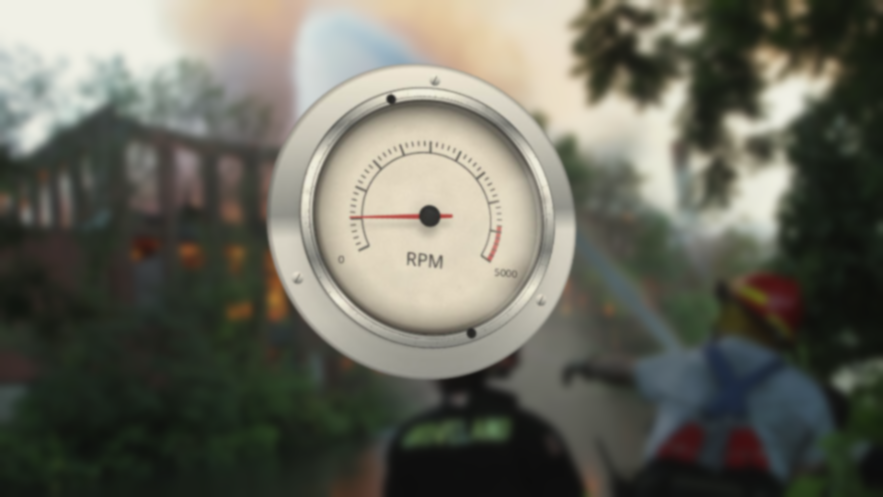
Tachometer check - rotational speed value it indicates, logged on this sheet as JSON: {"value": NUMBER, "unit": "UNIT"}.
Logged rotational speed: {"value": 500, "unit": "rpm"}
